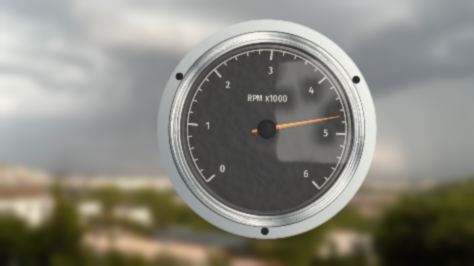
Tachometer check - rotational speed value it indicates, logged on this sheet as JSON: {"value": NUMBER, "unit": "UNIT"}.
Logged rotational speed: {"value": 4700, "unit": "rpm"}
